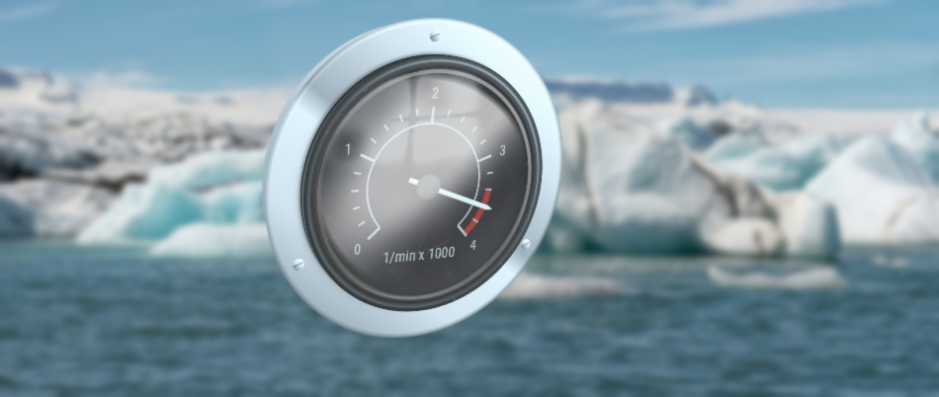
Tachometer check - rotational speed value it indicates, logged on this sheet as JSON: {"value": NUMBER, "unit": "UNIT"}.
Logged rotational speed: {"value": 3600, "unit": "rpm"}
